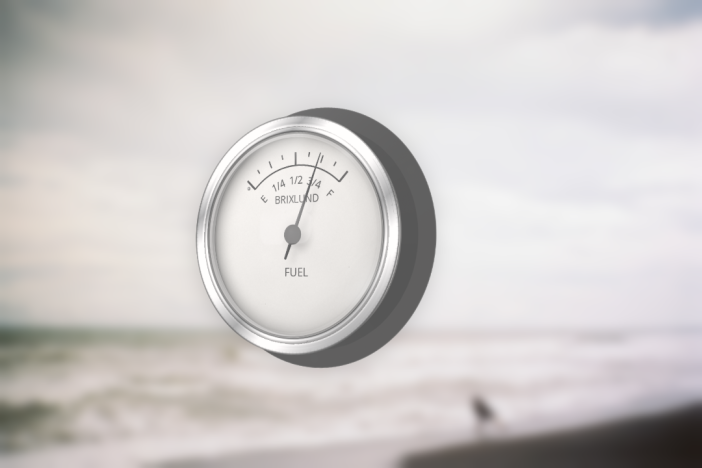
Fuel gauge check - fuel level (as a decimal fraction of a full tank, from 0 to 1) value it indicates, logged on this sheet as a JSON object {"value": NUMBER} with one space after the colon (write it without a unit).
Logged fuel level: {"value": 0.75}
